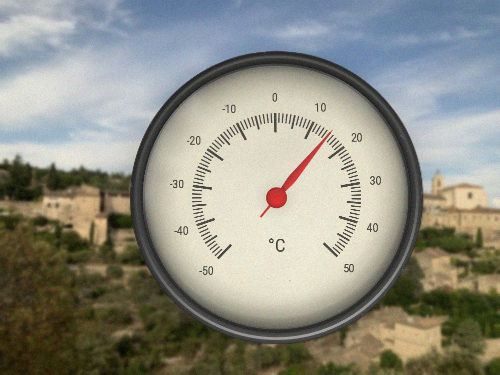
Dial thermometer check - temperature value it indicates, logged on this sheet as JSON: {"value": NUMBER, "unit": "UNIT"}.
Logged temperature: {"value": 15, "unit": "°C"}
